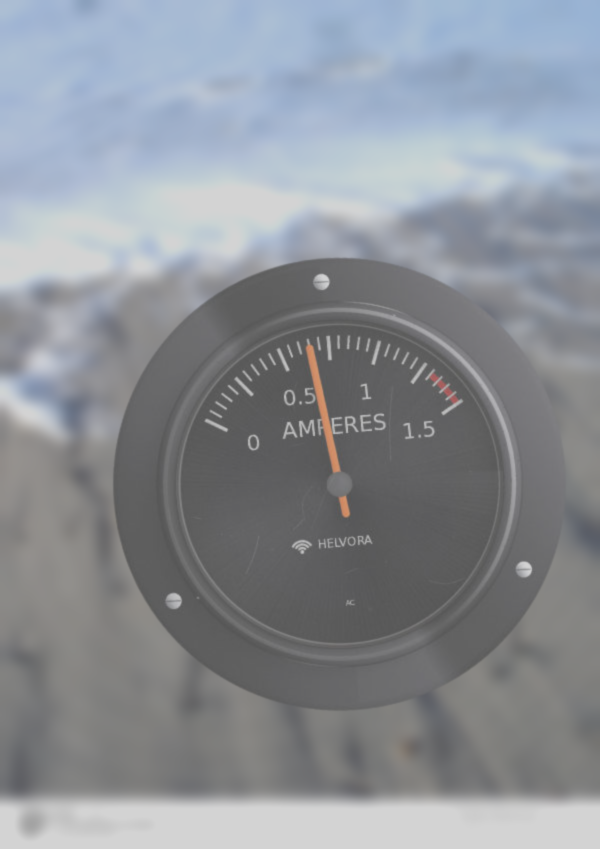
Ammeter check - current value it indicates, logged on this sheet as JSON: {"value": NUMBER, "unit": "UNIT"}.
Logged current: {"value": 0.65, "unit": "A"}
